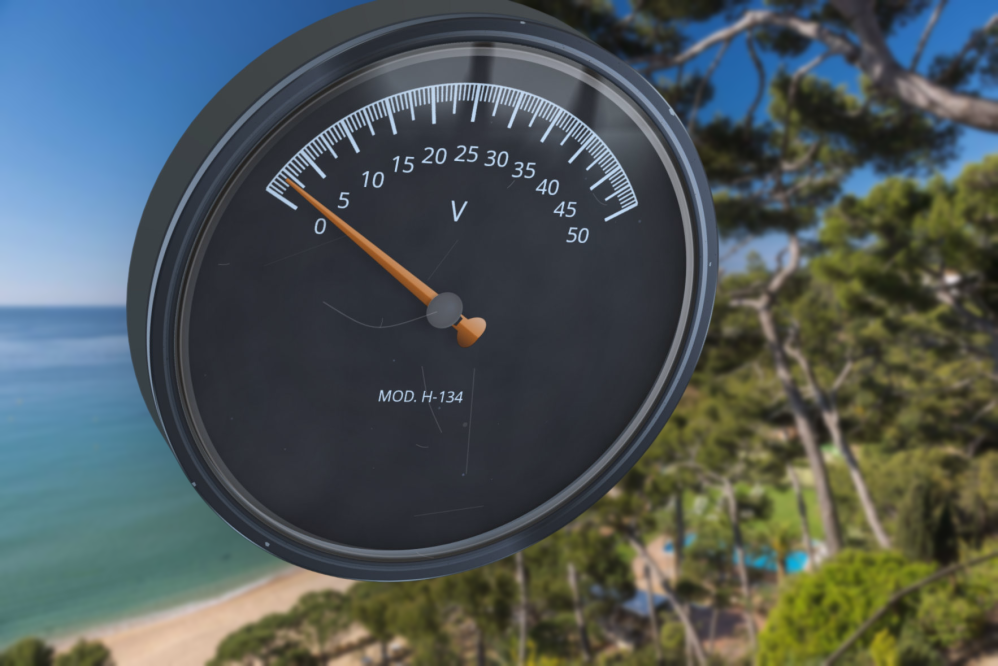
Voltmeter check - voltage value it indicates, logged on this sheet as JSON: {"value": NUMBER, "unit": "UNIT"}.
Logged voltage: {"value": 2, "unit": "V"}
